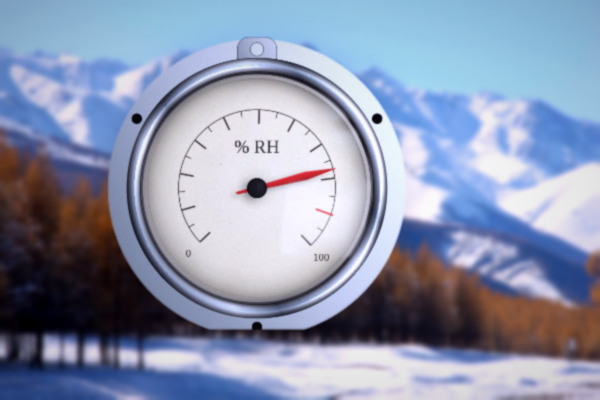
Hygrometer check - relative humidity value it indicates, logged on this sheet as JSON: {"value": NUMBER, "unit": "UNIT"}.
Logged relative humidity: {"value": 77.5, "unit": "%"}
